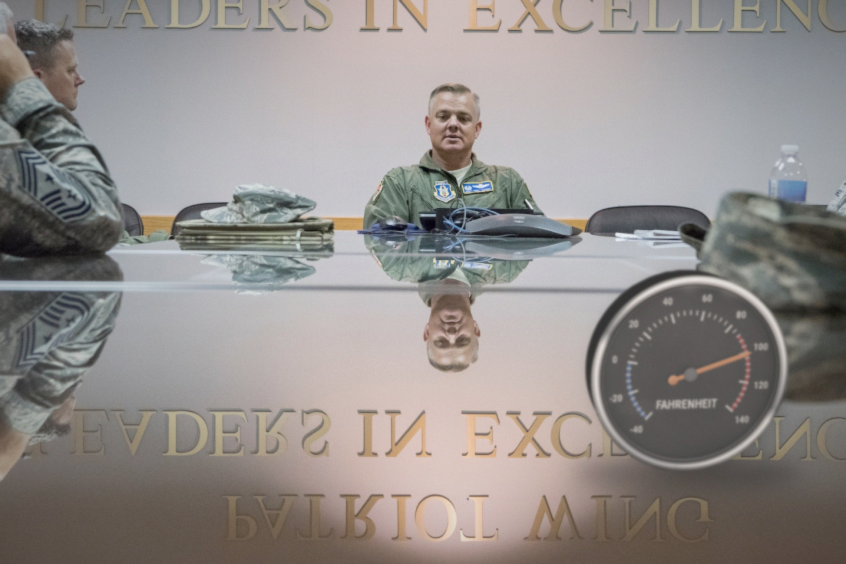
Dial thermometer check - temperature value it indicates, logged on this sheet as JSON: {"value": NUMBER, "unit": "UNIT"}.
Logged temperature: {"value": 100, "unit": "°F"}
